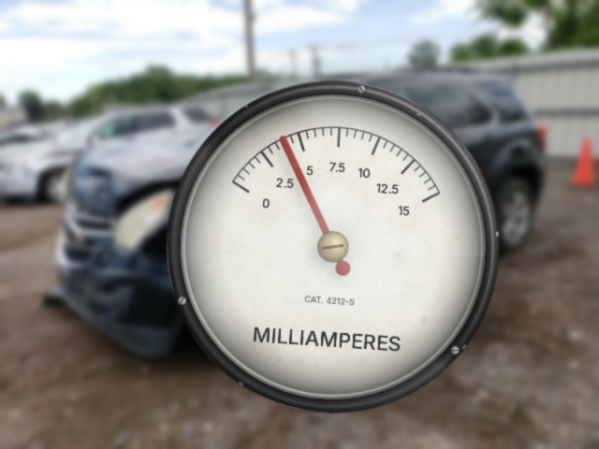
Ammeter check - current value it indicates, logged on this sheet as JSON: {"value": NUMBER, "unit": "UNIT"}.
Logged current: {"value": 4, "unit": "mA"}
